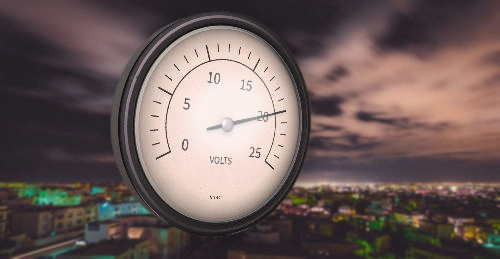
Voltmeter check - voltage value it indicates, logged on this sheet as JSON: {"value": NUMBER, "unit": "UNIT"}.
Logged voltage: {"value": 20, "unit": "V"}
